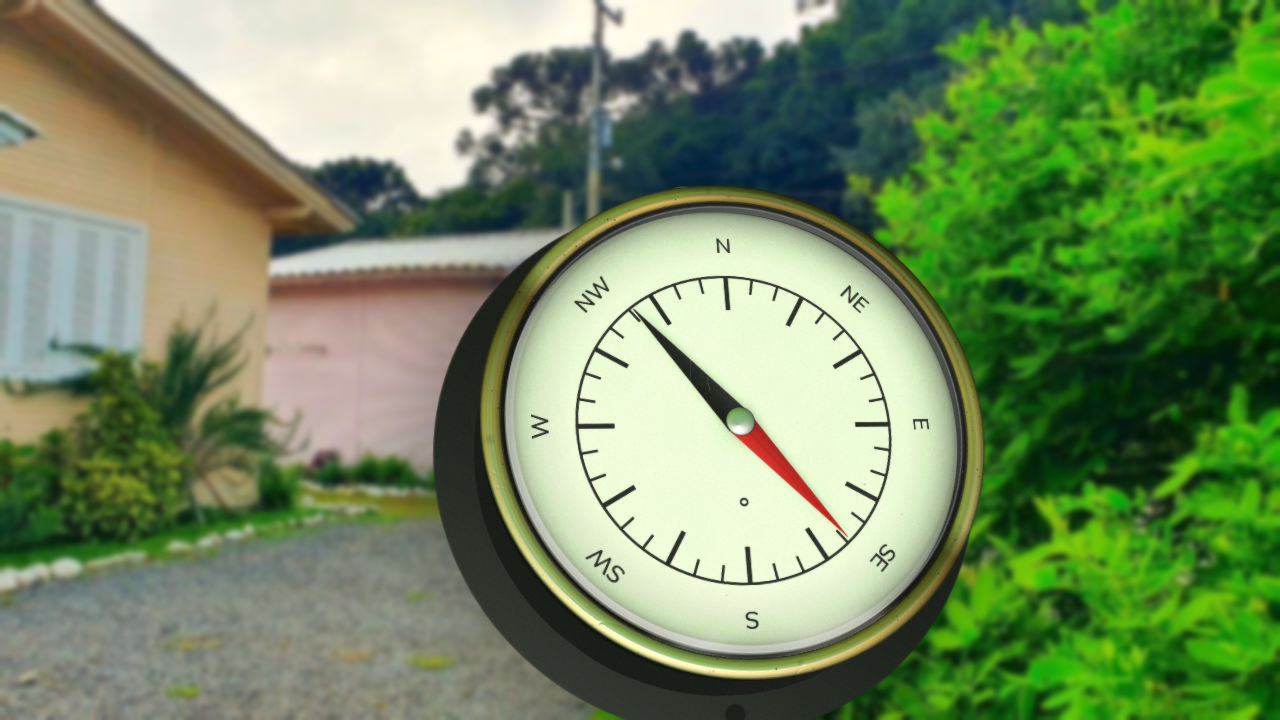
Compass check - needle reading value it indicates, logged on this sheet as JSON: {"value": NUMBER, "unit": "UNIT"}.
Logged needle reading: {"value": 140, "unit": "°"}
